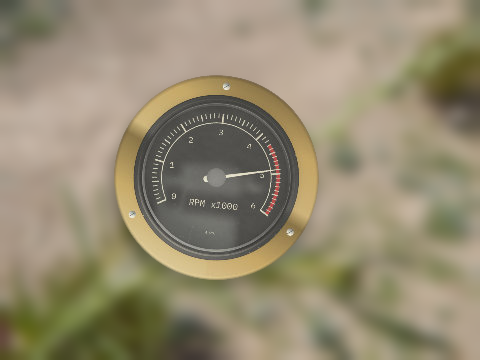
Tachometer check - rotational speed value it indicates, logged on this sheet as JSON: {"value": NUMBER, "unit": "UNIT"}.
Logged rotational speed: {"value": 4900, "unit": "rpm"}
